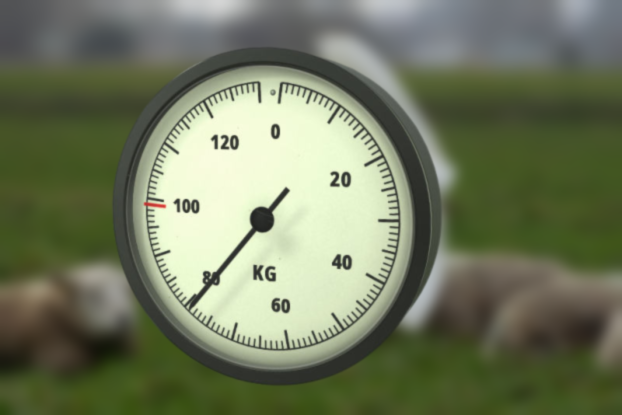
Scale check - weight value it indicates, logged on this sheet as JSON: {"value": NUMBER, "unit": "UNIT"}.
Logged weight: {"value": 79, "unit": "kg"}
